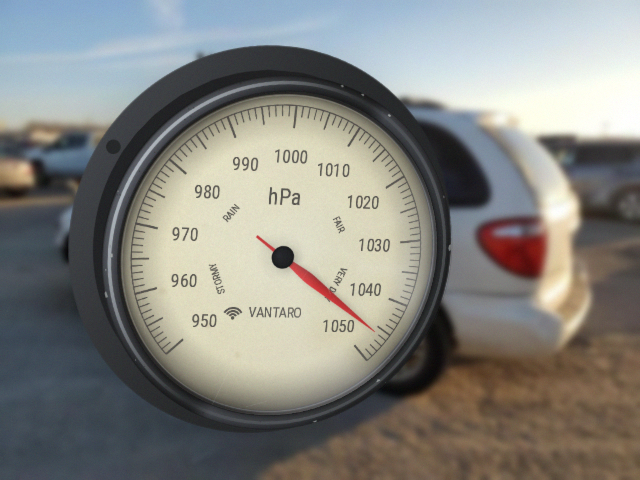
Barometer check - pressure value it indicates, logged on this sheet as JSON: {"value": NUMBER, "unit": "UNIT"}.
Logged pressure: {"value": 1046, "unit": "hPa"}
